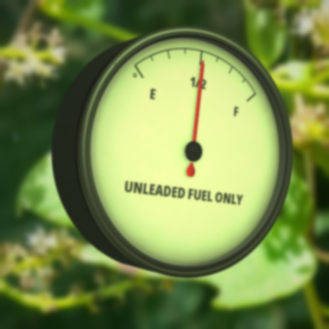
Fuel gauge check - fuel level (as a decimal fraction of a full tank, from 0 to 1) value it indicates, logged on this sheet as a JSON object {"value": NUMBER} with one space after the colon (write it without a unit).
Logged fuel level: {"value": 0.5}
